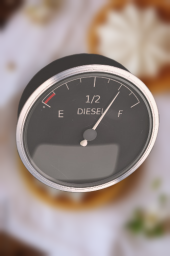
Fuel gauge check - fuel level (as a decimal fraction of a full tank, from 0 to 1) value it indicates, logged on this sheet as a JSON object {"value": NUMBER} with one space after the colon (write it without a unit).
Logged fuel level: {"value": 0.75}
